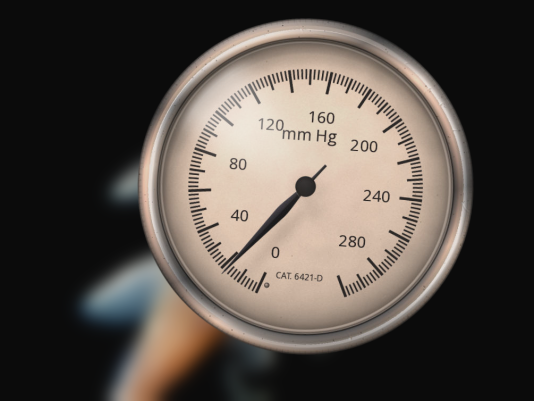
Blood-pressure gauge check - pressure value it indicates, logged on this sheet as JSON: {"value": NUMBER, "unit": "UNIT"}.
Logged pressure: {"value": 18, "unit": "mmHg"}
